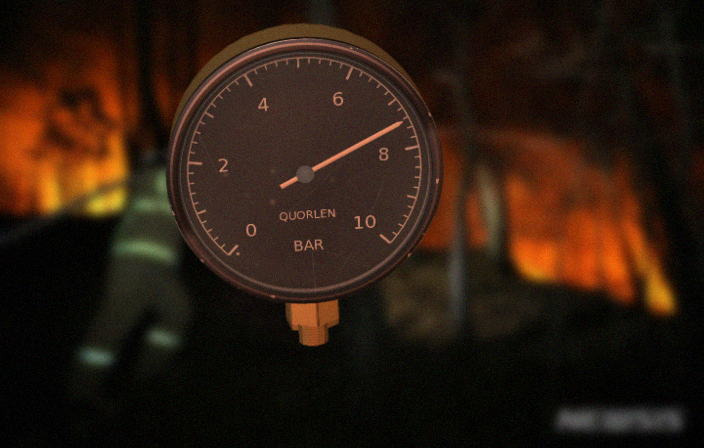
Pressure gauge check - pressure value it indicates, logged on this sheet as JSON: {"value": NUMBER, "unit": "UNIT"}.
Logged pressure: {"value": 7.4, "unit": "bar"}
